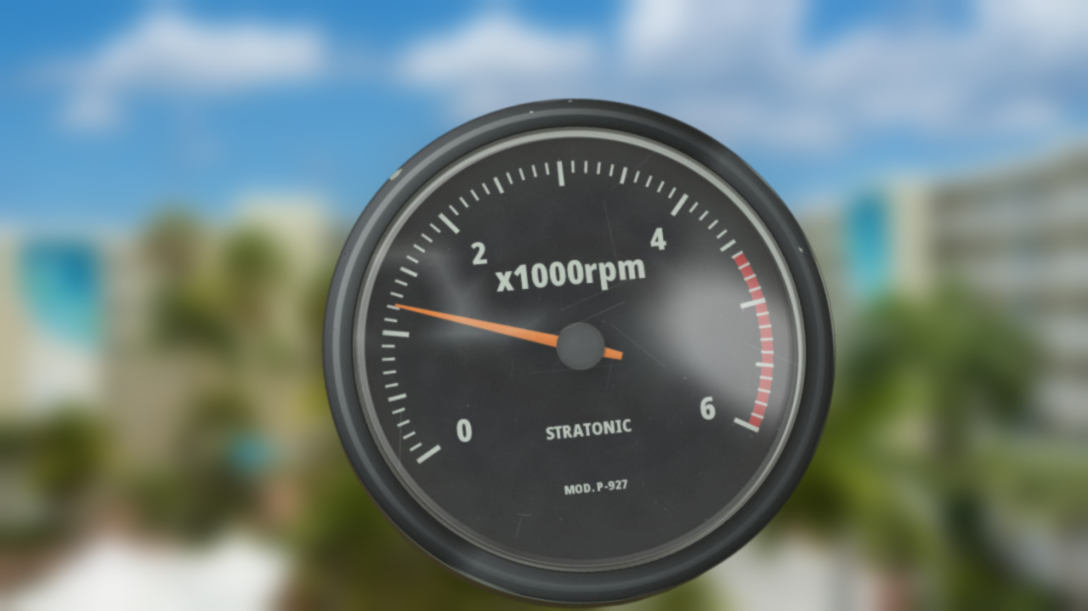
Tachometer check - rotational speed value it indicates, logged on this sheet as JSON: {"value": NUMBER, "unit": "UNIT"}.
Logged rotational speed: {"value": 1200, "unit": "rpm"}
